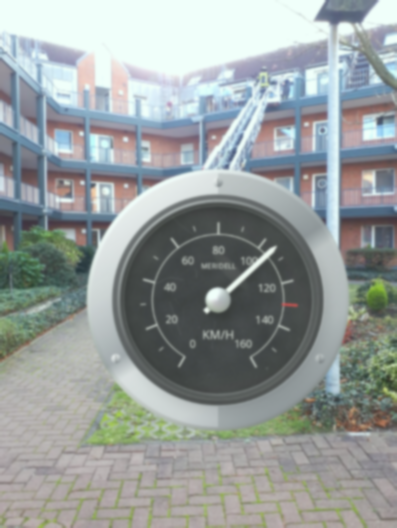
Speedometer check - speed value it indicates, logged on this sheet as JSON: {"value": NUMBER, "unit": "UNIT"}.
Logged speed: {"value": 105, "unit": "km/h"}
